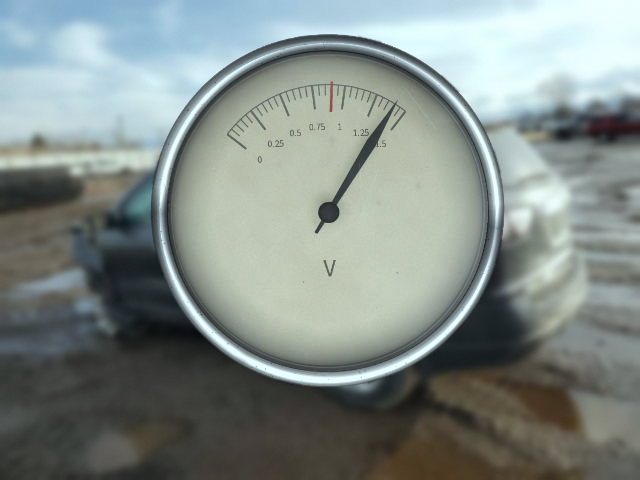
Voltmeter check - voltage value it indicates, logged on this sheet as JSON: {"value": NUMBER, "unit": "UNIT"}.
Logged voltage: {"value": 1.4, "unit": "V"}
